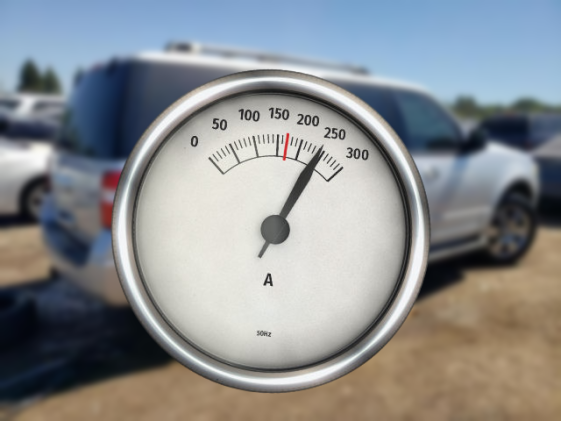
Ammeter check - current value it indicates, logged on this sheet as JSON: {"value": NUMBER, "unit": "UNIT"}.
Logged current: {"value": 240, "unit": "A"}
